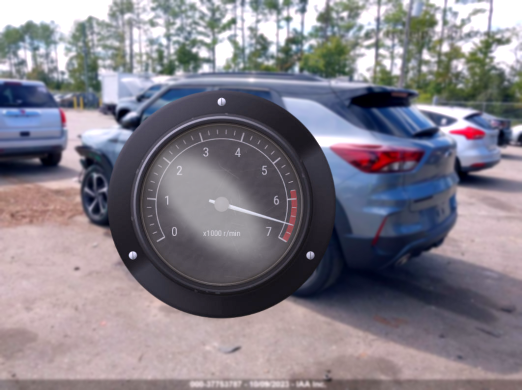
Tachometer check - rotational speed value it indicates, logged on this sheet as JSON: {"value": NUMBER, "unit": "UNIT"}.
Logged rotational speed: {"value": 6600, "unit": "rpm"}
